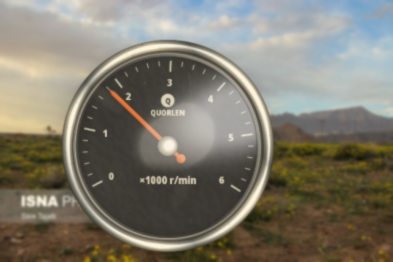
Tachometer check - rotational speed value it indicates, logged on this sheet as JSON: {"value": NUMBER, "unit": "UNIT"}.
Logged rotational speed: {"value": 1800, "unit": "rpm"}
